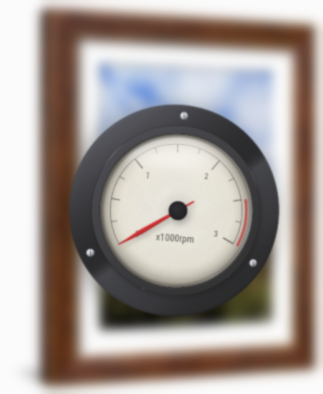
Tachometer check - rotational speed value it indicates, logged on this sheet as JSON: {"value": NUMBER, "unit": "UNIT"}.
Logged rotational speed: {"value": 0, "unit": "rpm"}
